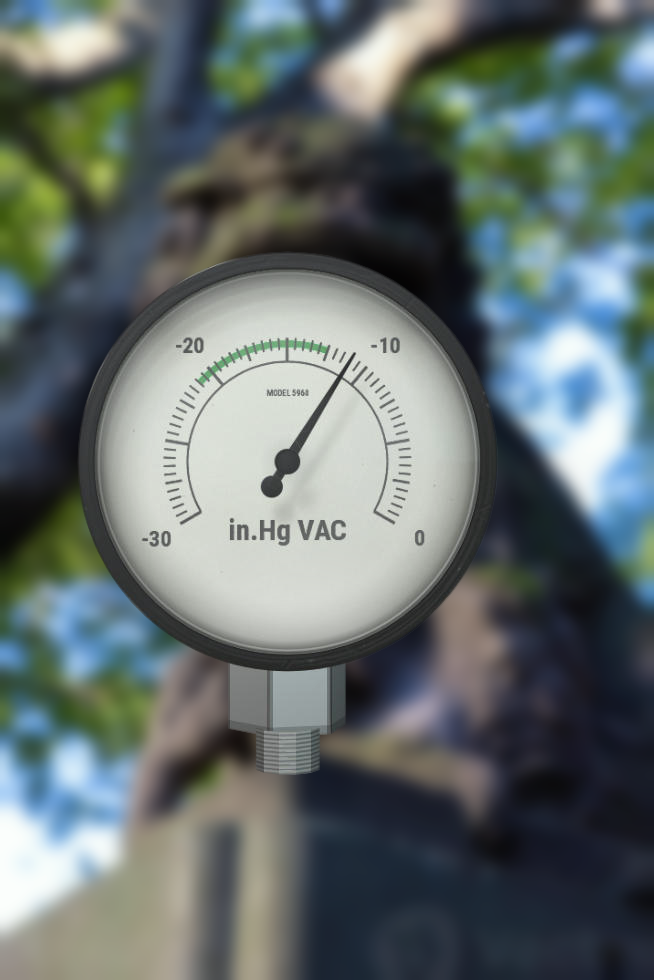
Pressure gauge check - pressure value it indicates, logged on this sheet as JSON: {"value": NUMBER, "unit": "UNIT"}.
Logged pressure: {"value": -11, "unit": "inHg"}
